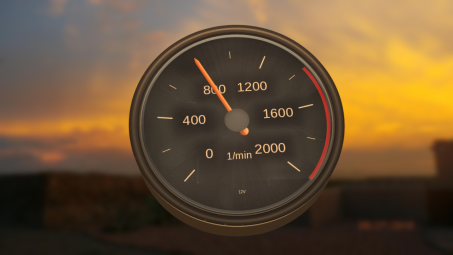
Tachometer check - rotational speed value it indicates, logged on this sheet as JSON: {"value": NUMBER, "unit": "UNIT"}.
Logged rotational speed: {"value": 800, "unit": "rpm"}
